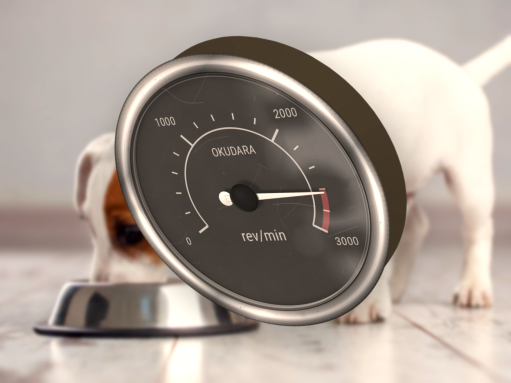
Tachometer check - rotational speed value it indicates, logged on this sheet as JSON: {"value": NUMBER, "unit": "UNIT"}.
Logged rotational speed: {"value": 2600, "unit": "rpm"}
